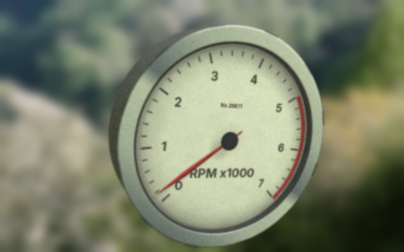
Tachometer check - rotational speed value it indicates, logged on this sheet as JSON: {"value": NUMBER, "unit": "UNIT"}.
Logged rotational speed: {"value": 200, "unit": "rpm"}
